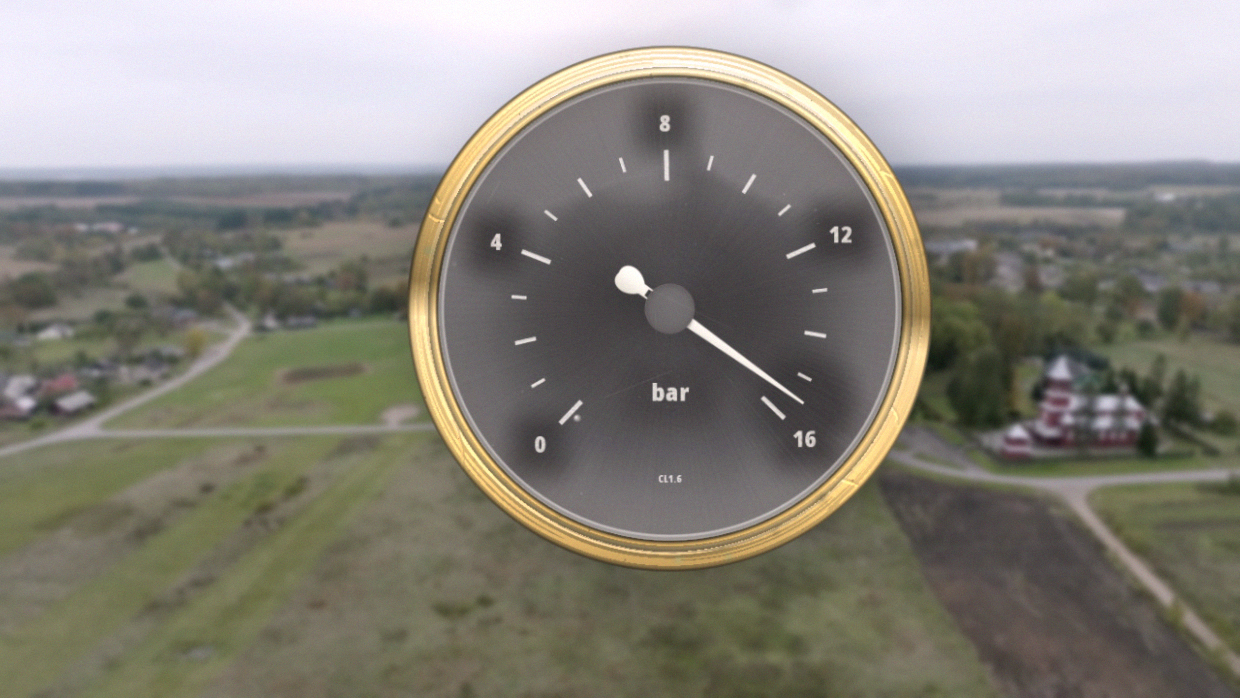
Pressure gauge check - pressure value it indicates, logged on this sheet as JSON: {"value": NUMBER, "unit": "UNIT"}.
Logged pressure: {"value": 15.5, "unit": "bar"}
